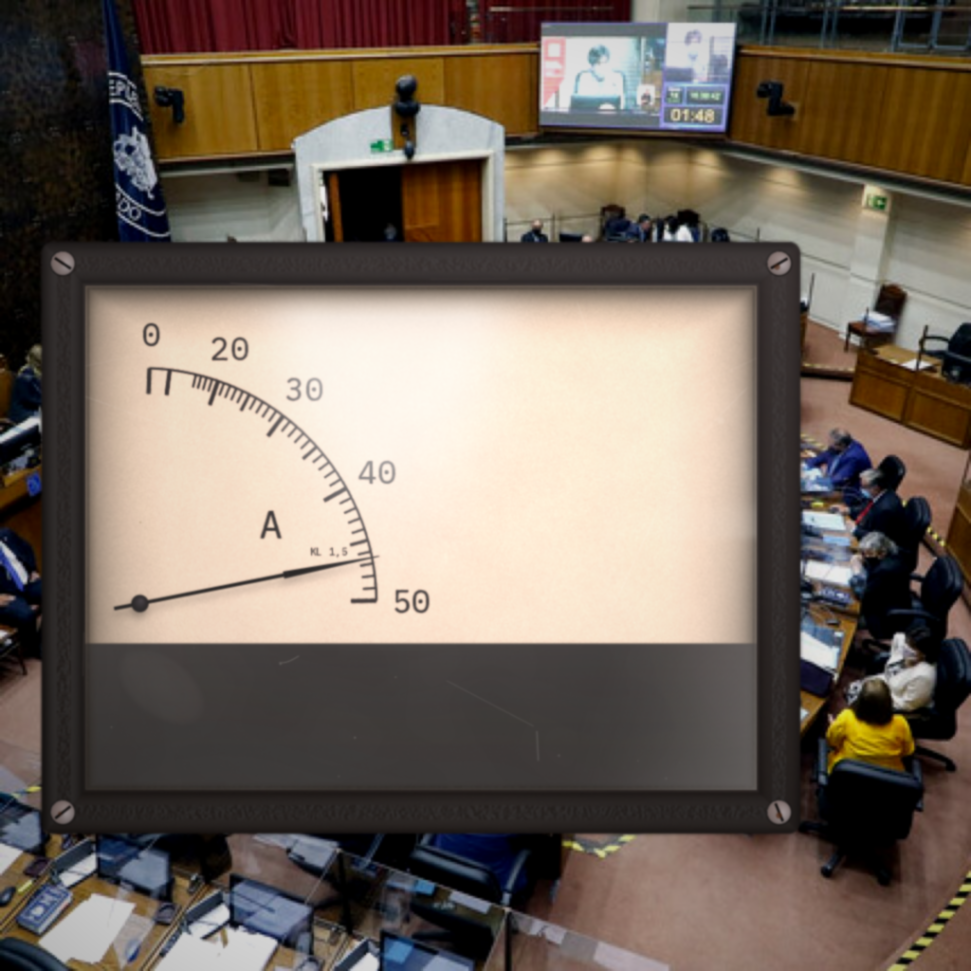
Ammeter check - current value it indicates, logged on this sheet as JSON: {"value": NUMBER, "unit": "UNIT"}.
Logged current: {"value": 46.5, "unit": "A"}
